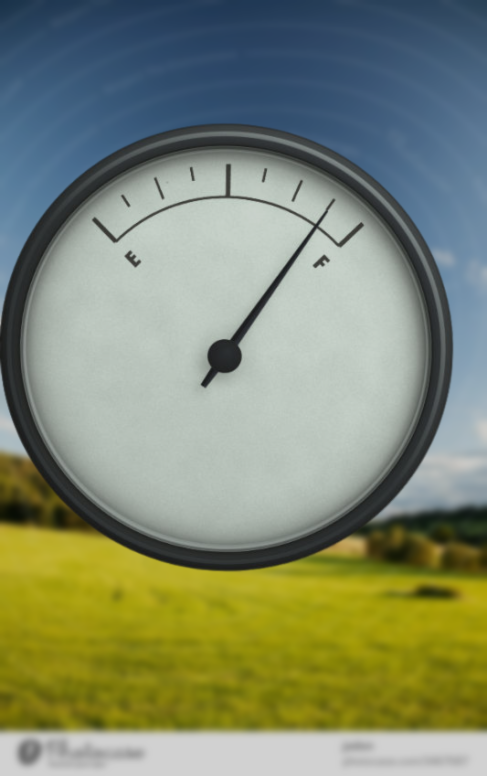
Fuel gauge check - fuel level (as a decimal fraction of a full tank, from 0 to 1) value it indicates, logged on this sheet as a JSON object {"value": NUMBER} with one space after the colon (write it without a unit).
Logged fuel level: {"value": 0.875}
